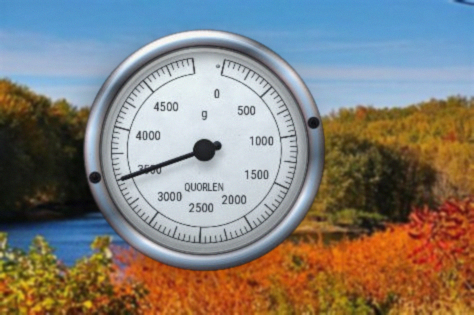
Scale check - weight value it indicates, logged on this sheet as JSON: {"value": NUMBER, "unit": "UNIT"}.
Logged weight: {"value": 3500, "unit": "g"}
